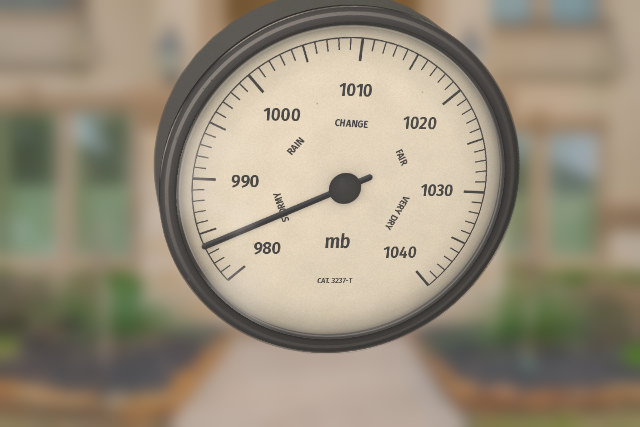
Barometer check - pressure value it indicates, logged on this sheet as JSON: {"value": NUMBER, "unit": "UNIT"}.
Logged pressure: {"value": 984, "unit": "mbar"}
